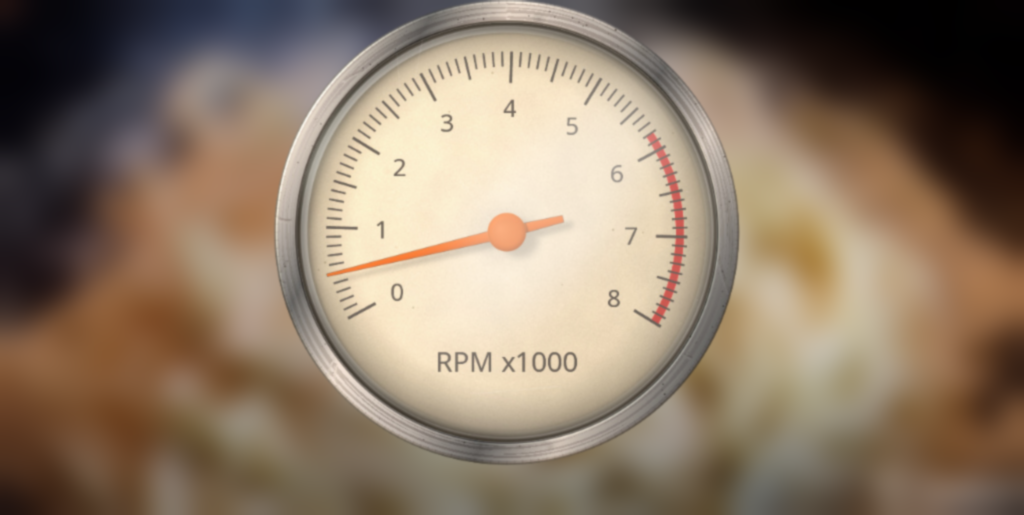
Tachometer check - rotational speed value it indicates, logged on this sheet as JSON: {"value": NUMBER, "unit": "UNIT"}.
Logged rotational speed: {"value": 500, "unit": "rpm"}
